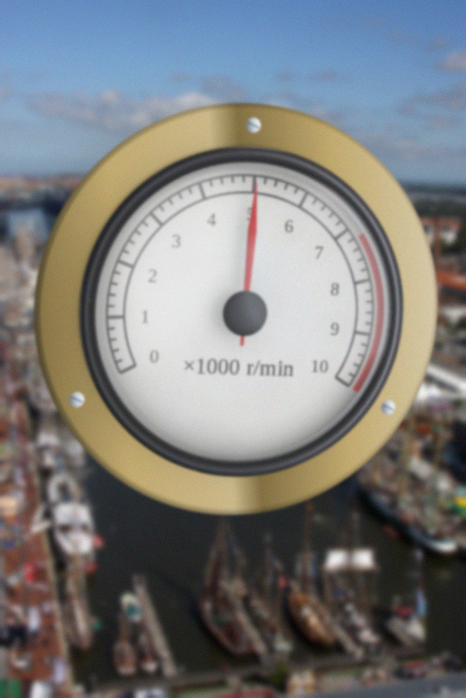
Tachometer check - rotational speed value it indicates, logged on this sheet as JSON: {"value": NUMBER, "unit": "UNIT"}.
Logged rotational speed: {"value": 5000, "unit": "rpm"}
